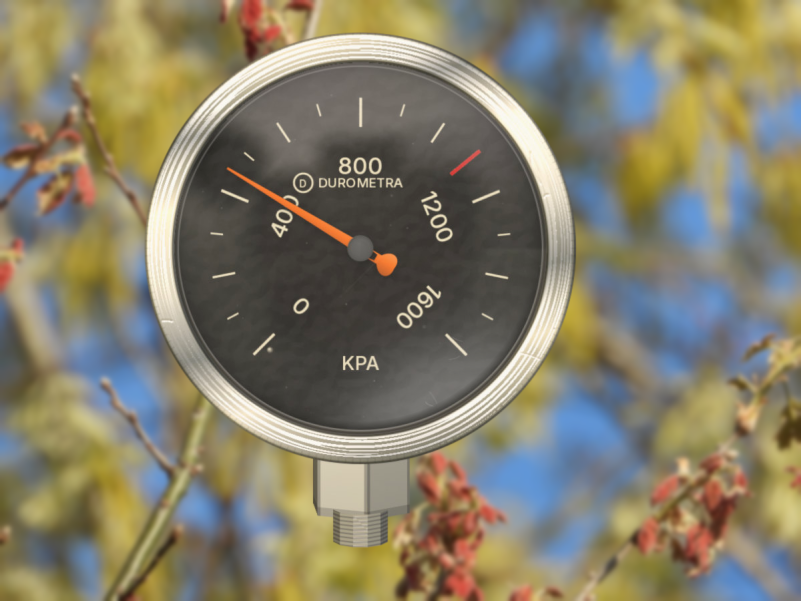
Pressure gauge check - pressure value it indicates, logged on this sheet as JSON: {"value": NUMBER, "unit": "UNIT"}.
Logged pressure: {"value": 450, "unit": "kPa"}
